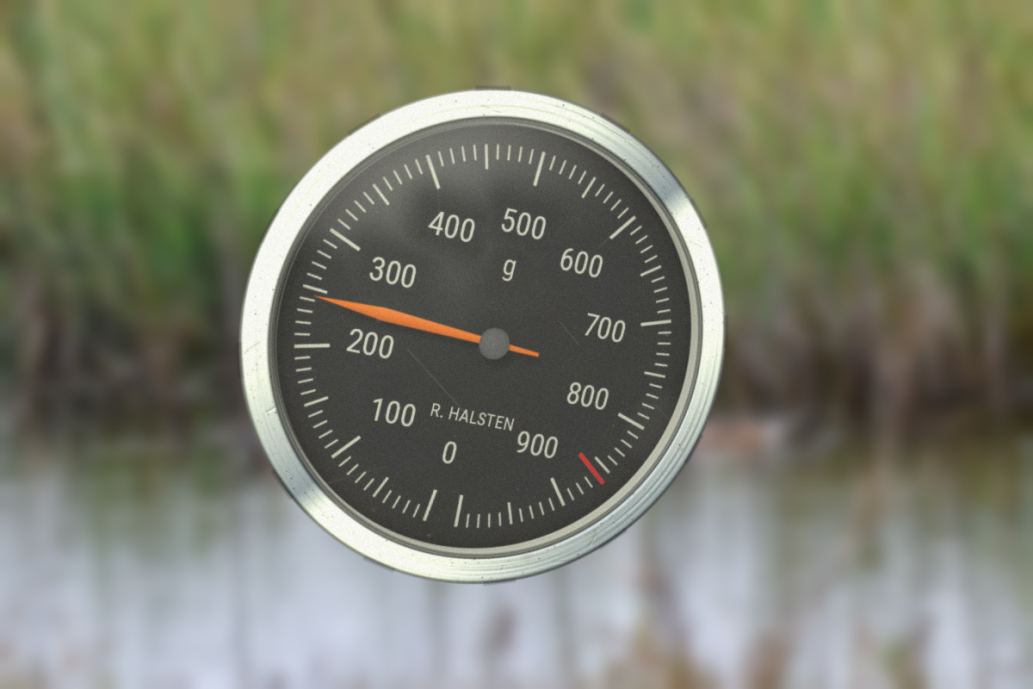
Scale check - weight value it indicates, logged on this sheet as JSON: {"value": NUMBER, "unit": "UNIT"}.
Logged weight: {"value": 245, "unit": "g"}
